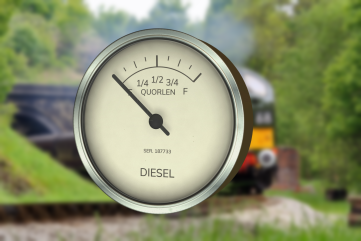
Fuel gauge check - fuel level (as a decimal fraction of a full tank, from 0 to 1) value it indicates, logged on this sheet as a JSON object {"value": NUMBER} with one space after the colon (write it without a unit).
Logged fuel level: {"value": 0}
